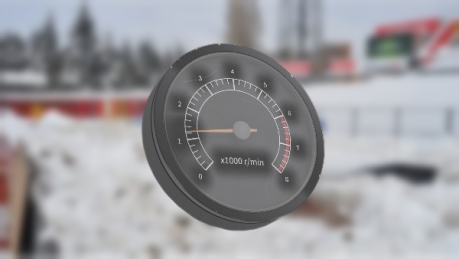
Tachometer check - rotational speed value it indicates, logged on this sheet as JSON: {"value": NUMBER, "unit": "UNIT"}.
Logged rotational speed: {"value": 1200, "unit": "rpm"}
